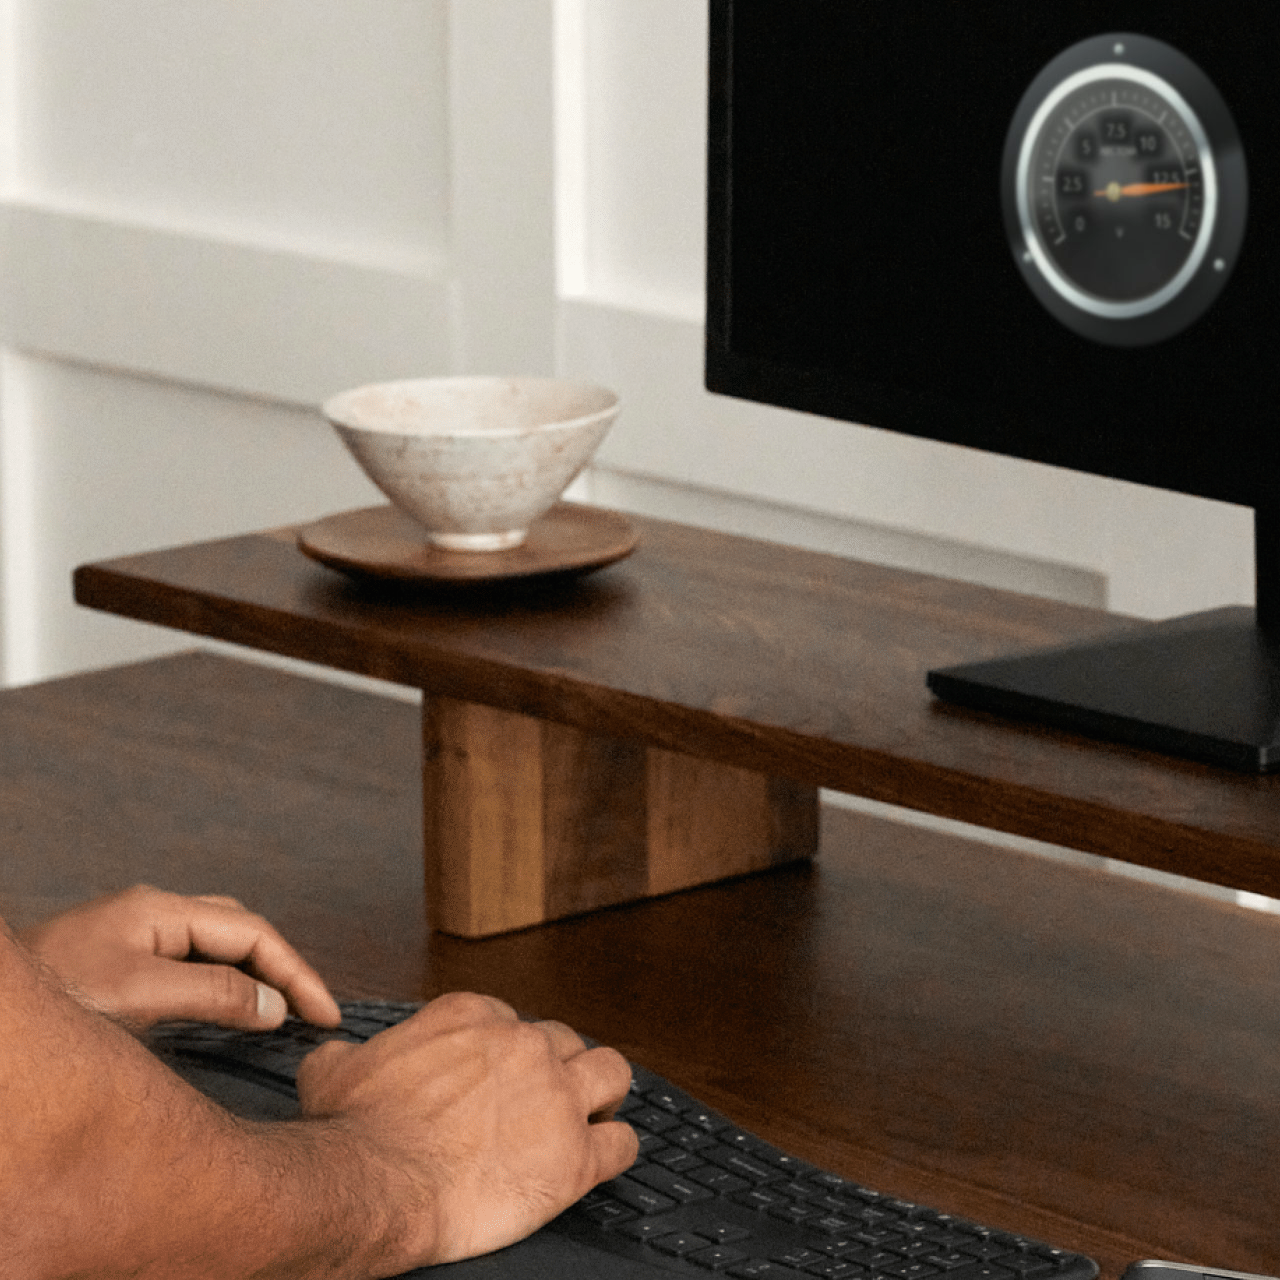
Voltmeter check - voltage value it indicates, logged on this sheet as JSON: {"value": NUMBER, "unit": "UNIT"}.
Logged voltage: {"value": 13, "unit": "V"}
